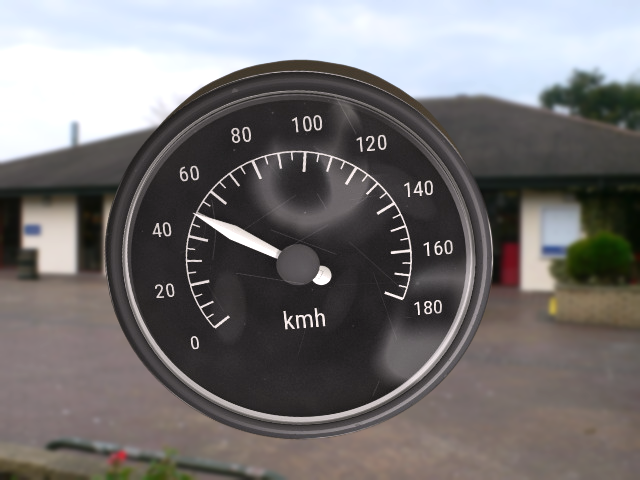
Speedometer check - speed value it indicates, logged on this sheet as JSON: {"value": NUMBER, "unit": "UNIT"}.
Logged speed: {"value": 50, "unit": "km/h"}
